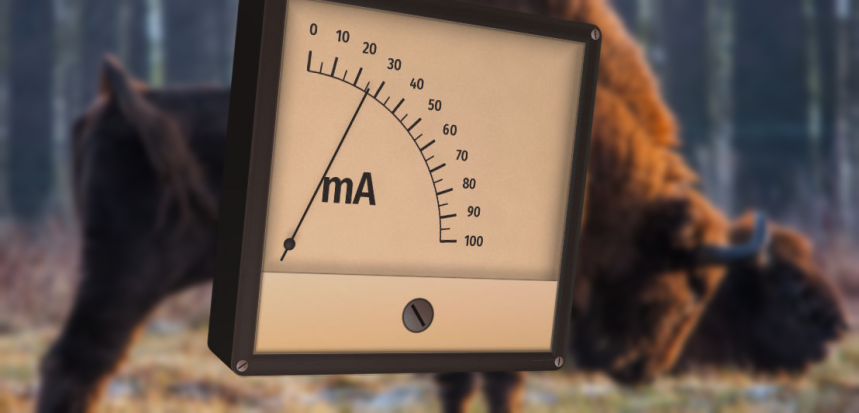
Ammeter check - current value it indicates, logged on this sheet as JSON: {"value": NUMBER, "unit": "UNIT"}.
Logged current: {"value": 25, "unit": "mA"}
